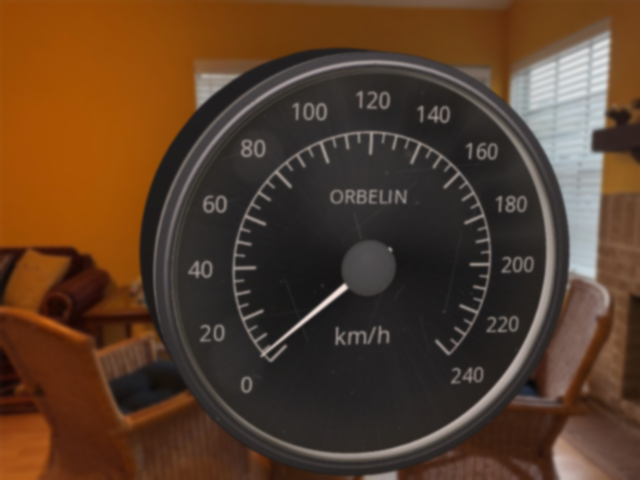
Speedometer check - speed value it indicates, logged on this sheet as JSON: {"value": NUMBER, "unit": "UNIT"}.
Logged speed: {"value": 5, "unit": "km/h"}
